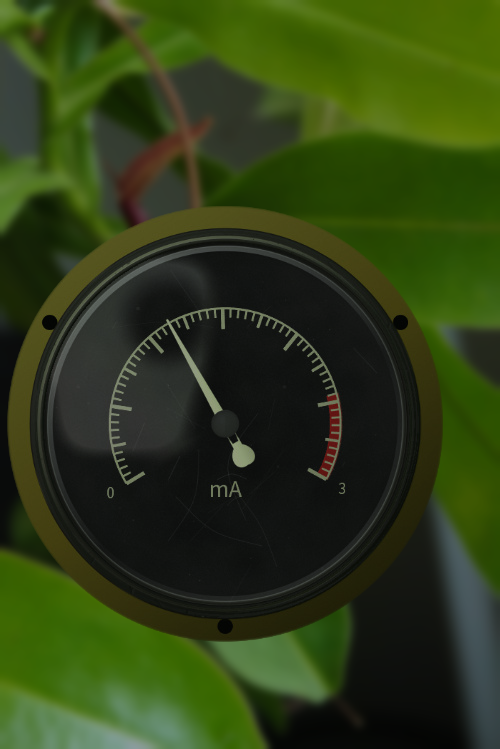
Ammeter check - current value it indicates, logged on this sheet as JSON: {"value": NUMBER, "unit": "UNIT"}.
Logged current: {"value": 1.15, "unit": "mA"}
